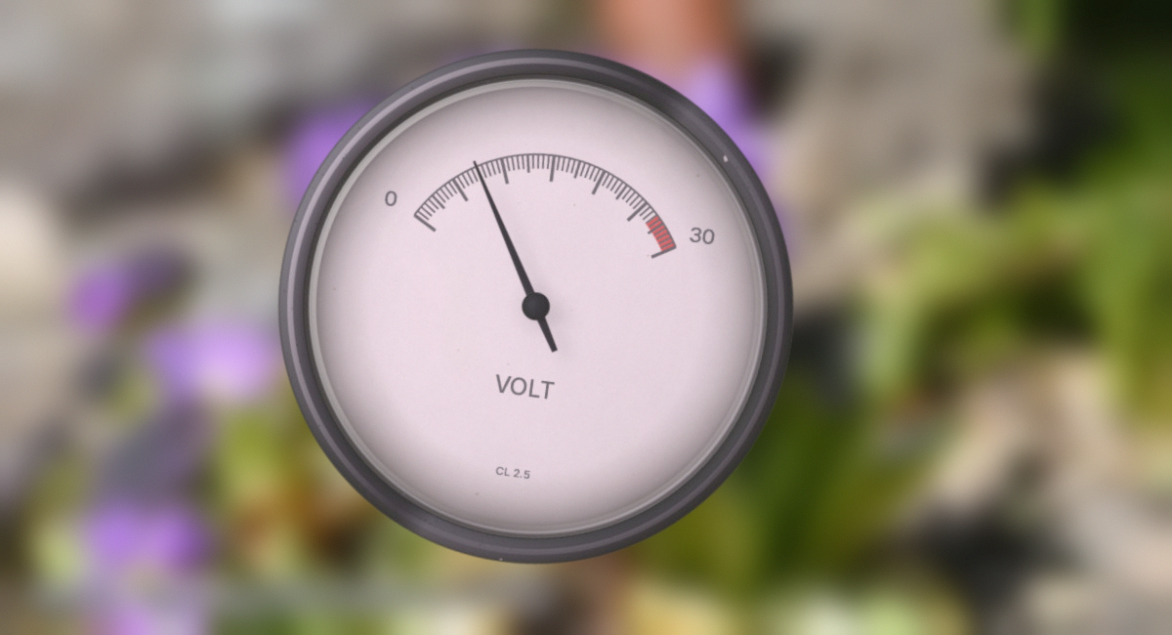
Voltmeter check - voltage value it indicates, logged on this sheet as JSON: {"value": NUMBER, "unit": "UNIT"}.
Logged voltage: {"value": 7.5, "unit": "V"}
